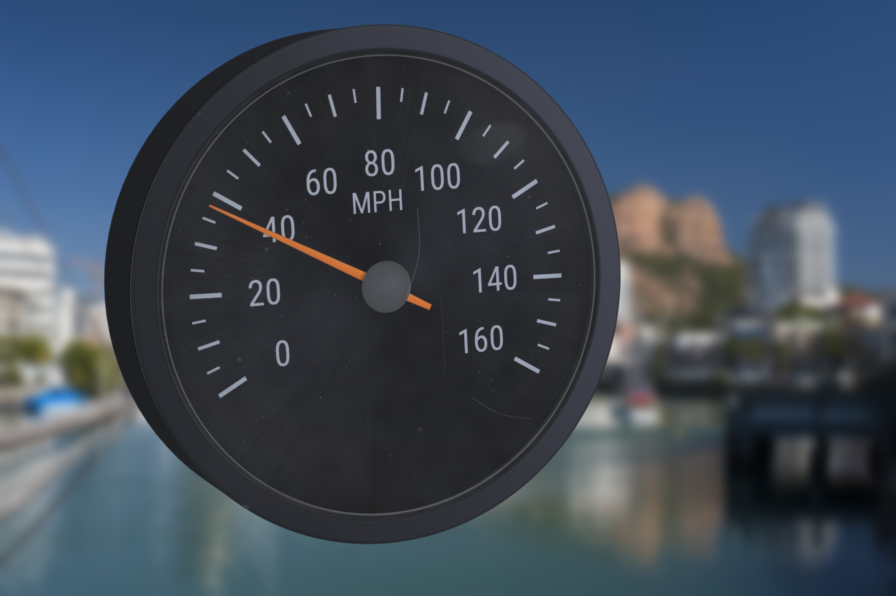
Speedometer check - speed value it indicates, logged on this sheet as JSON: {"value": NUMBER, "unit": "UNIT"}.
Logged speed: {"value": 37.5, "unit": "mph"}
